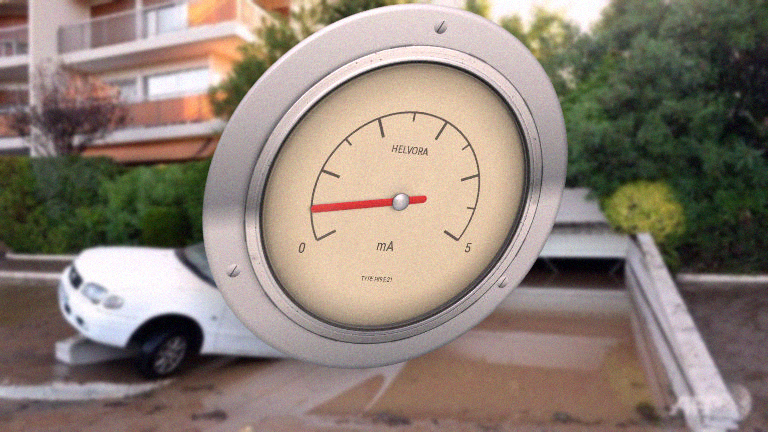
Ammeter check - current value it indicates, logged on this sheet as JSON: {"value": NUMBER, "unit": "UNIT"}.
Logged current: {"value": 0.5, "unit": "mA"}
